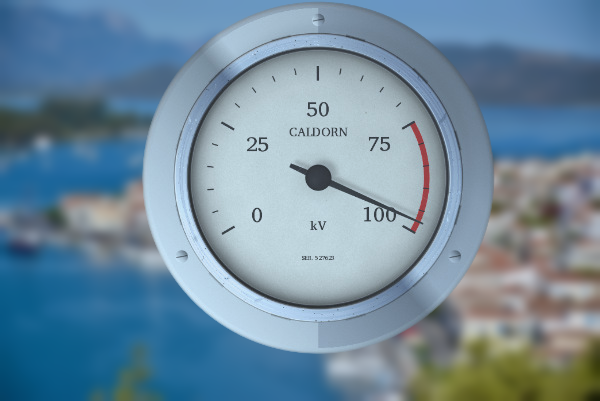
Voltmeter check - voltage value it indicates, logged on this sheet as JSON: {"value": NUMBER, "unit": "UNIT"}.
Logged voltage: {"value": 97.5, "unit": "kV"}
